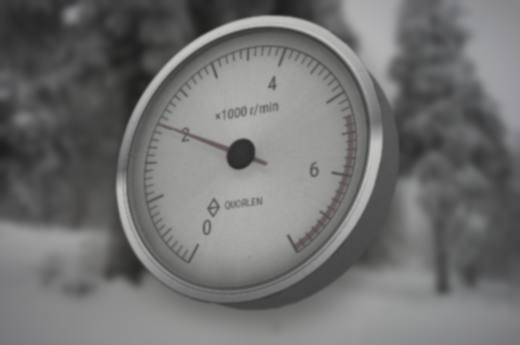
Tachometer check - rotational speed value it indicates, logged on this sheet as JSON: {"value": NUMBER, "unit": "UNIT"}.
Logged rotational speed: {"value": 2000, "unit": "rpm"}
